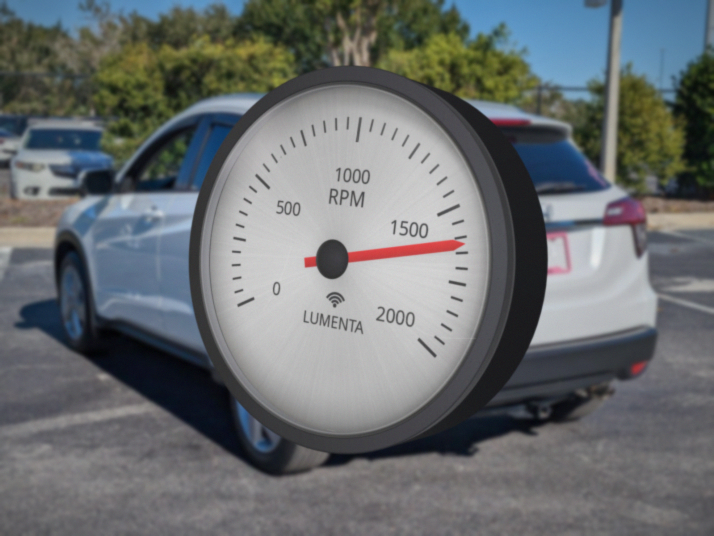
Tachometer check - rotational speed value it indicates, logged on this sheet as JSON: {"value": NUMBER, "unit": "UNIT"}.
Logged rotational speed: {"value": 1625, "unit": "rpm"}
